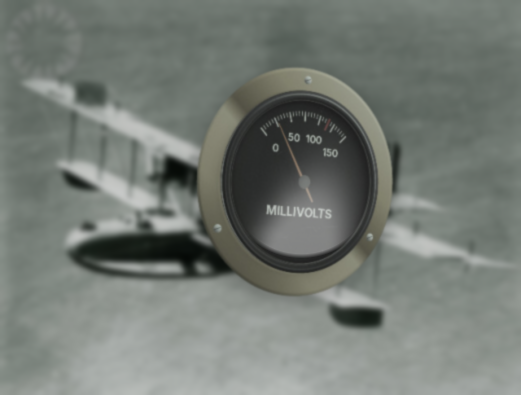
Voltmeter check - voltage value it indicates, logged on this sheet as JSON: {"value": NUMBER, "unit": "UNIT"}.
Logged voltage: {"value": 25, "unit": "mV"}
